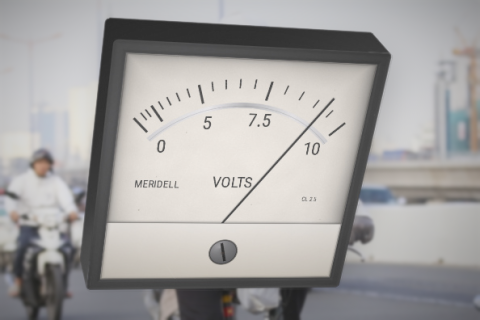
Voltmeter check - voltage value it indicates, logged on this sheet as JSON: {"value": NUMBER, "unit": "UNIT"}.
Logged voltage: {"value": 9.25, "unit": "V"}
